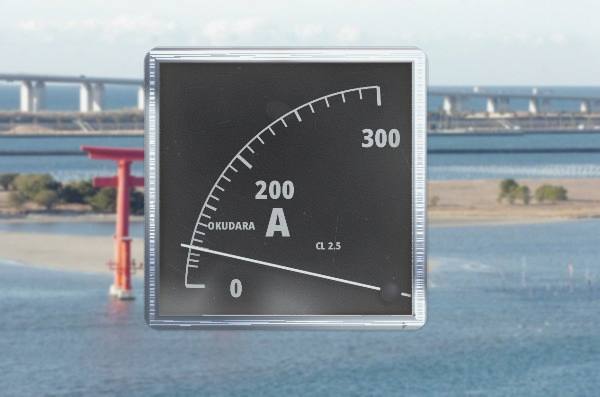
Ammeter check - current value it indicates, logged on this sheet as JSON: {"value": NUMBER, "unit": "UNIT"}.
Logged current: {"value": 100, "unit": "A"}
